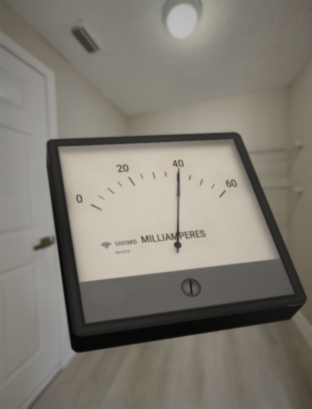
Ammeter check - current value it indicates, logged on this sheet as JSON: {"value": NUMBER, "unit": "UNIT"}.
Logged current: {"value": 40, "unit": "mA"}
